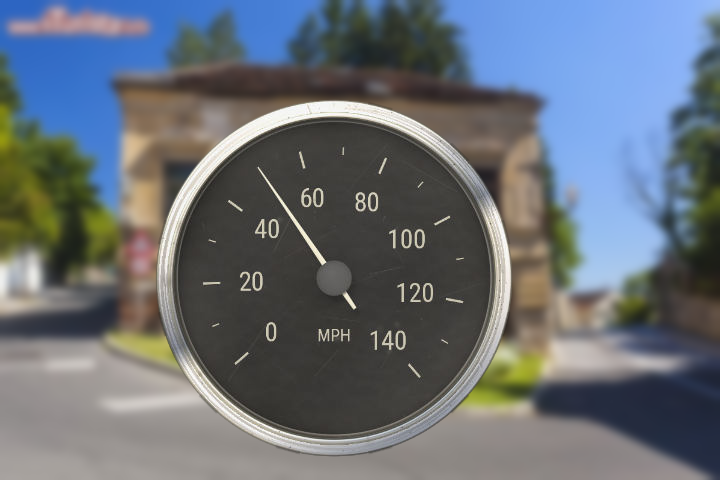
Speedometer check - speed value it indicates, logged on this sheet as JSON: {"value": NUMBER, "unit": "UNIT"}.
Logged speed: {"value": 50, "unit": "mph"}
